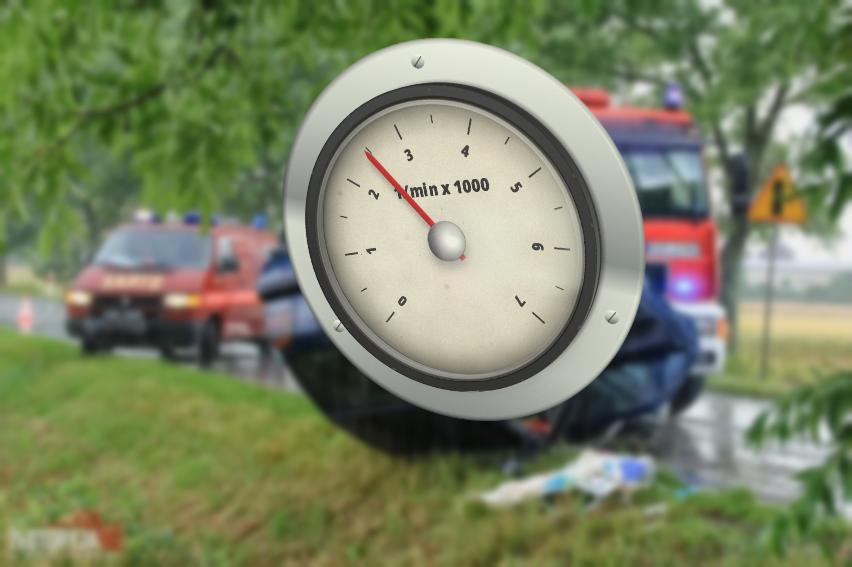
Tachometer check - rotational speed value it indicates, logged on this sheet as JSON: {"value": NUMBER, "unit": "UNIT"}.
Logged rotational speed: {"value": 2500, "unit": "rpm"}
